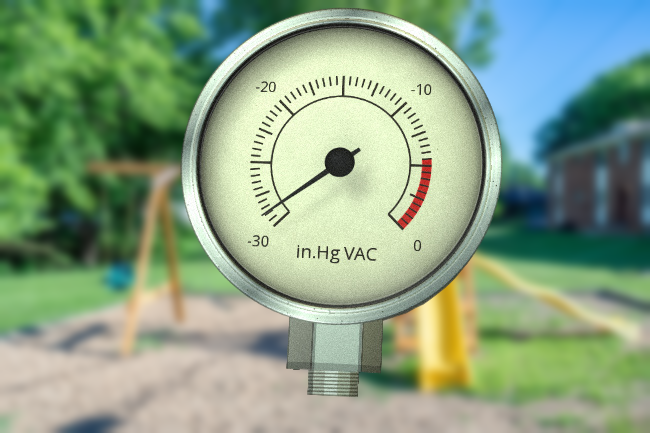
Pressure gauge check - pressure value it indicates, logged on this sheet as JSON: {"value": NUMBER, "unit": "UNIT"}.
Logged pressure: {"value": -29, "unit": "inHg"}
